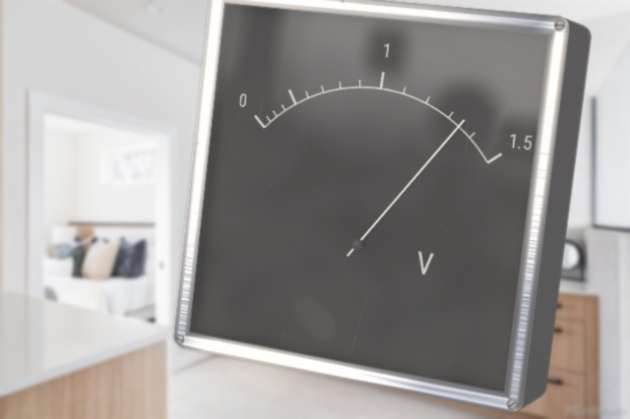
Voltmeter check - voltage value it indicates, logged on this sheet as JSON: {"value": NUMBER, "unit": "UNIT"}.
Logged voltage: {"value": 1.35, "unit": "V"}
